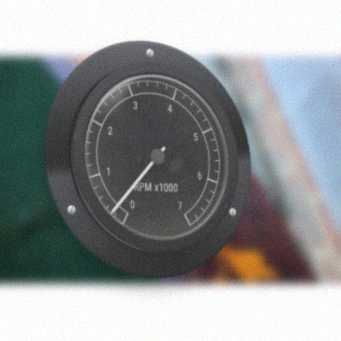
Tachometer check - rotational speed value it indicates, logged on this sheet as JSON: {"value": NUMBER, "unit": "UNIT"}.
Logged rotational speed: {"value": 300, "unit": "rpm"}
